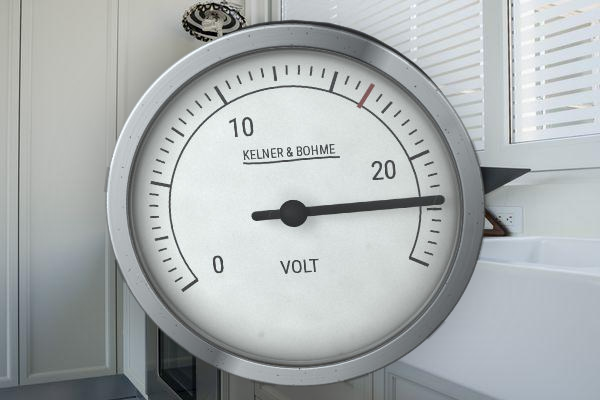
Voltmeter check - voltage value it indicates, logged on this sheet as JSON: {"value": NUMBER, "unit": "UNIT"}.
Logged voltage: {"value": 22, "unit": "V"}
